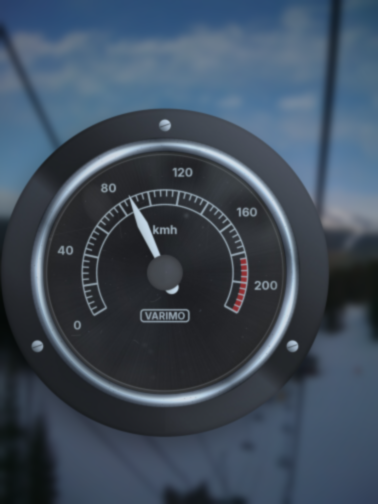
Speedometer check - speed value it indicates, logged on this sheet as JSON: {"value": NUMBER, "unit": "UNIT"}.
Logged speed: {"value": 88, "unit": "km/h"}
